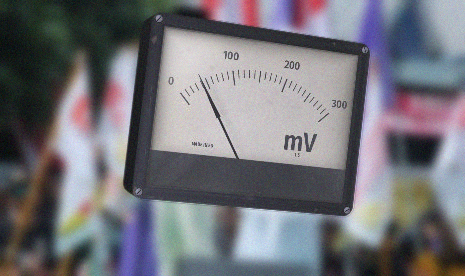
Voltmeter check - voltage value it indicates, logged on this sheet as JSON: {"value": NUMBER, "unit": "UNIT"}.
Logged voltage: {"value": 40, "unit": "mV"}
